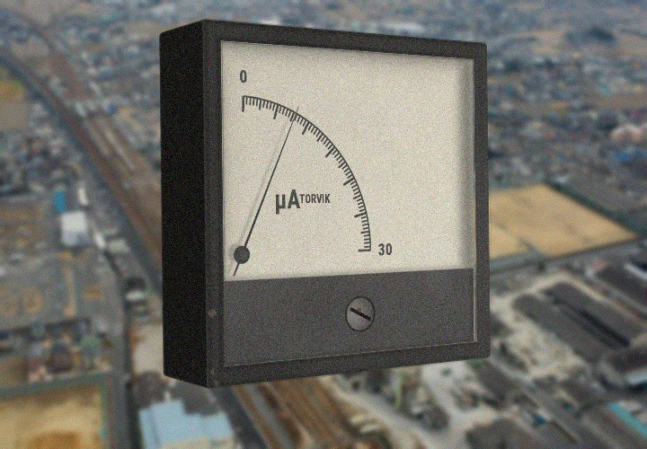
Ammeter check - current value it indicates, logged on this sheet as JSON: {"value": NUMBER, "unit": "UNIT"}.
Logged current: {"value": 7.5, "unit": "µA"}
